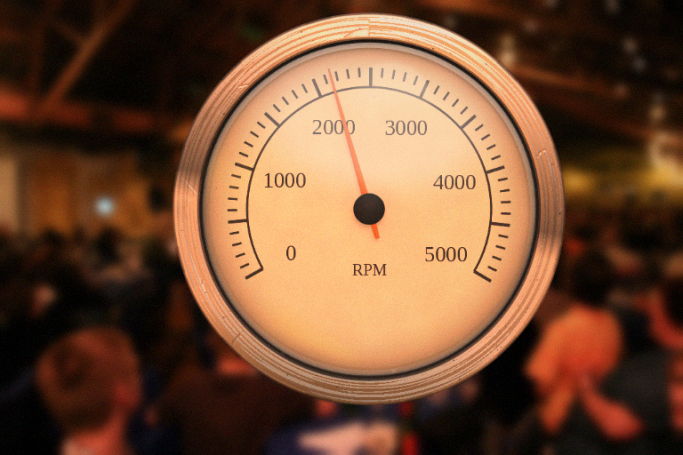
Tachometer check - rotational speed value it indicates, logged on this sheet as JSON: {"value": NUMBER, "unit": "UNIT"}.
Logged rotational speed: {"value": 2150, "unit": "rpm"}
